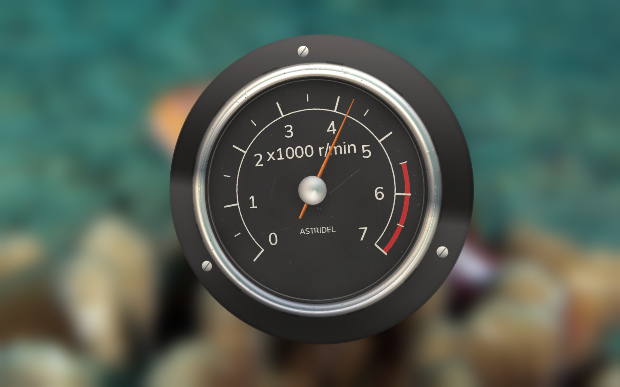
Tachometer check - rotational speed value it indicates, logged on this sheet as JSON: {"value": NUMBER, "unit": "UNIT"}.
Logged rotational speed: {"value": 4250, "unit": "rpm"}
